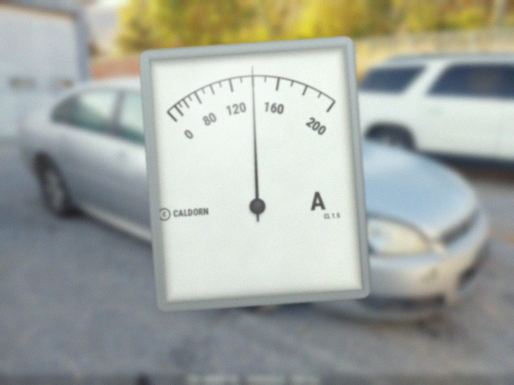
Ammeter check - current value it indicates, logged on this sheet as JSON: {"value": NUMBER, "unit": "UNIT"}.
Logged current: {"value": 140, "unit": "A"}
